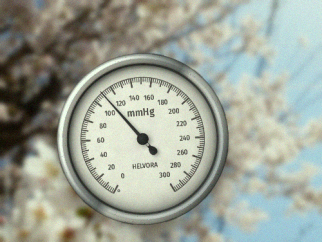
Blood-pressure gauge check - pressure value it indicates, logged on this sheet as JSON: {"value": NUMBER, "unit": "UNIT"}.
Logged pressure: {"value": 110, "unit": "mmHg"}
